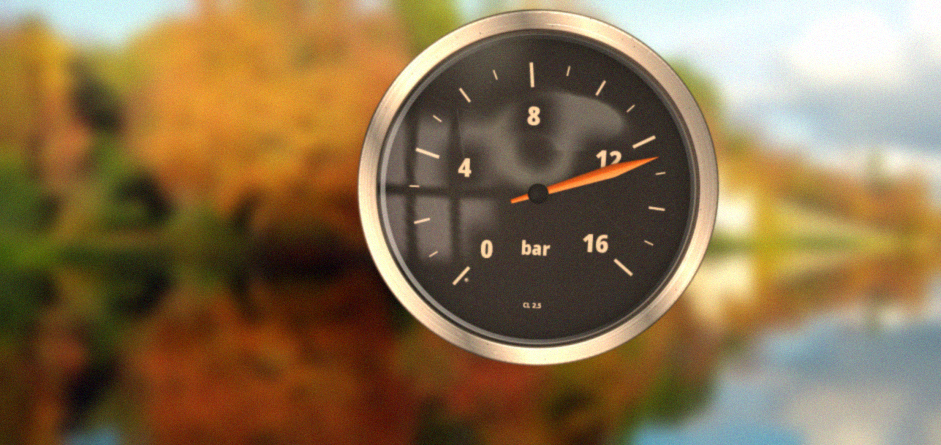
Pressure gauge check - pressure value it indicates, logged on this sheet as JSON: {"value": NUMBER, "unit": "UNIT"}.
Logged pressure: {"value": 12.5, "unit": "bar"}
